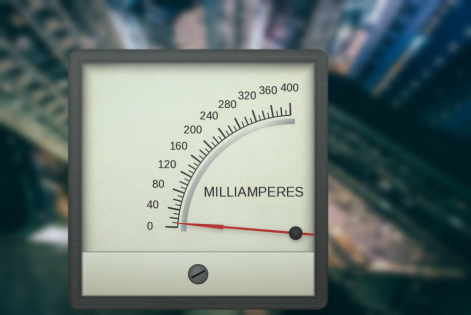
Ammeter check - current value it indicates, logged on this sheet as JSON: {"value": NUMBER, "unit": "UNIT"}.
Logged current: {"value": 10, "unit": "mA"}
